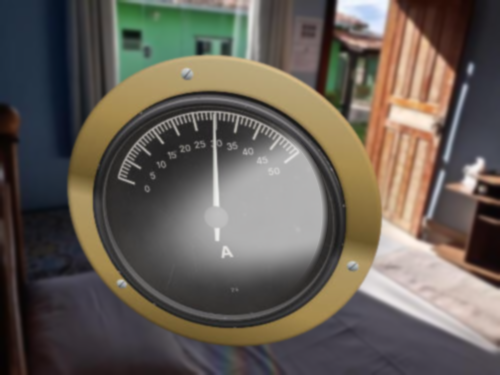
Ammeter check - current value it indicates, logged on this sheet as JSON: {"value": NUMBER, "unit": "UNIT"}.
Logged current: {"value": 30, "unit": "A"}
